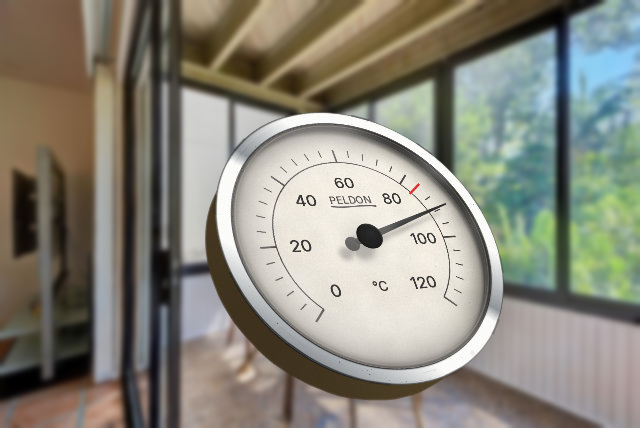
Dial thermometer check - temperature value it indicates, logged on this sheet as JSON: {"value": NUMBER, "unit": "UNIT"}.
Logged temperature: {"value": 92, "unit": "°C"}
